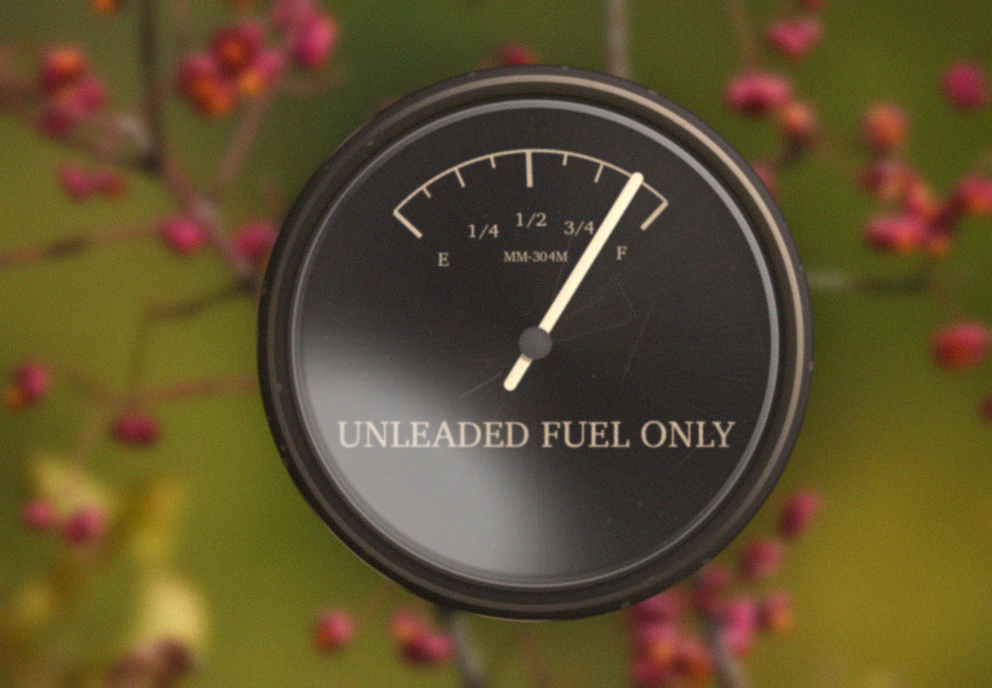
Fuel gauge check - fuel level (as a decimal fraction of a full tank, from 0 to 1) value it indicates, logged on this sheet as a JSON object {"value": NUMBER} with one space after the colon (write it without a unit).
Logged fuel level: {"value": 0.875}
